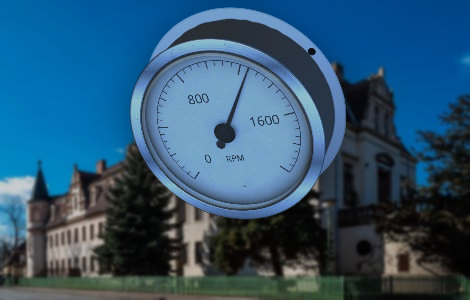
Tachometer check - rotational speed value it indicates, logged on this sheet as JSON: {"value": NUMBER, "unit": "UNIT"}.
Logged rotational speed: {"value": 1250, "unit": "rpm"}
